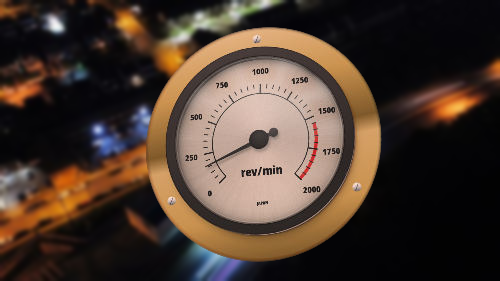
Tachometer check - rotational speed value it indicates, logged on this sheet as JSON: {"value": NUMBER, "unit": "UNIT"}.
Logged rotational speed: {"value": 150, "unit": "rpm"}
